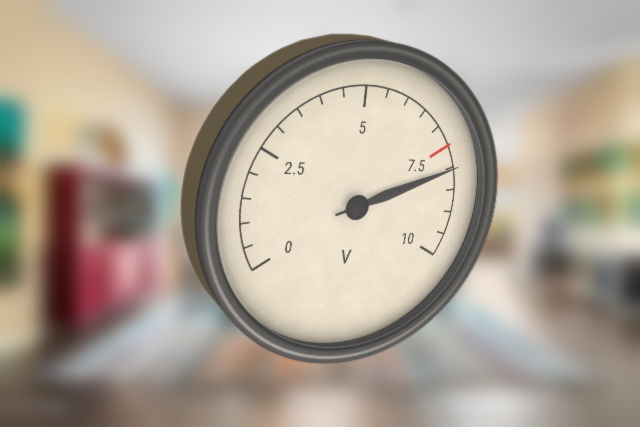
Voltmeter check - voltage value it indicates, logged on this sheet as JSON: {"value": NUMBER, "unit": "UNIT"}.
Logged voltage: {"value": 8, "unit": "V"}
